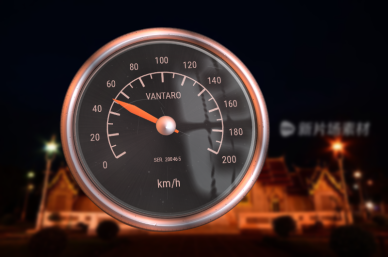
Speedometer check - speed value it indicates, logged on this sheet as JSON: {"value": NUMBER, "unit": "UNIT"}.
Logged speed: {"value": 50, "unit": "km/h"}
